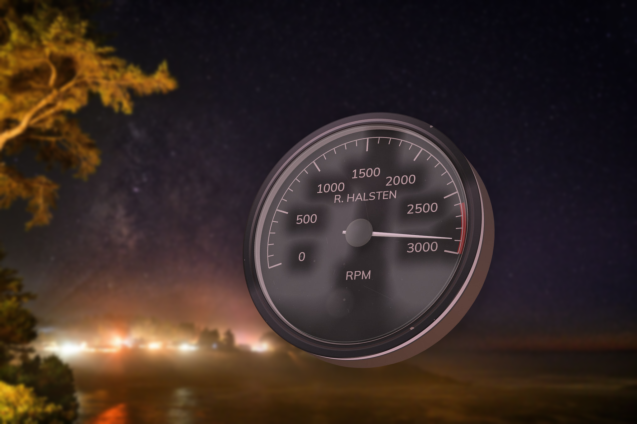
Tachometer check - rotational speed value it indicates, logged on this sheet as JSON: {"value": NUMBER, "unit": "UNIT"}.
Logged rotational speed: {"value": 2900, "unit": "rpm"}
